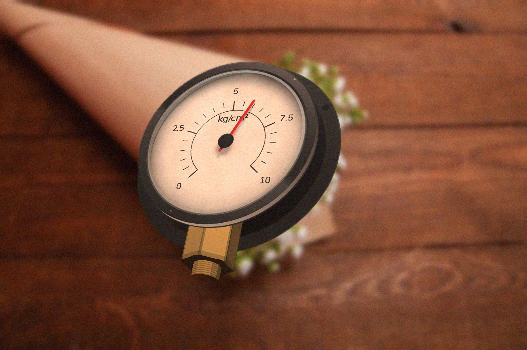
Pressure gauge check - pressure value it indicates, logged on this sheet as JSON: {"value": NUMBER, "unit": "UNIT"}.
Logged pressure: {"value": 6, "unit": "kg/cm²"}
